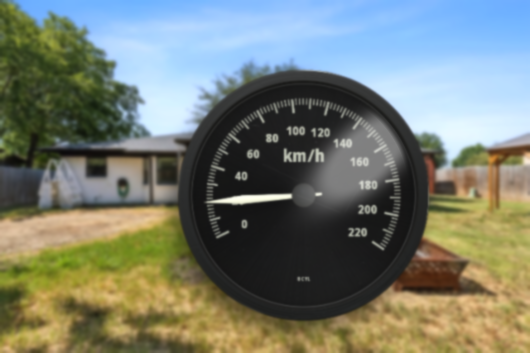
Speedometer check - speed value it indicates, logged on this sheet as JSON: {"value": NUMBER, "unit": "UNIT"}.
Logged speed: {"value": 20, "unit": "km/h"}
